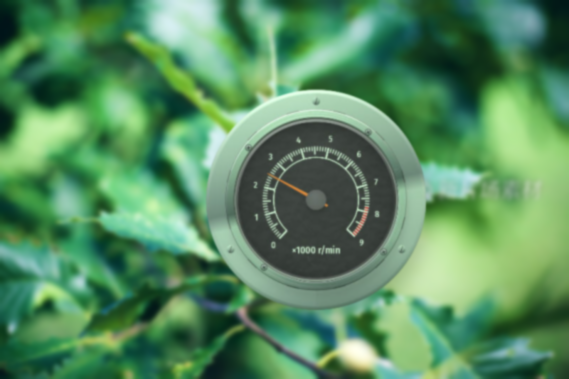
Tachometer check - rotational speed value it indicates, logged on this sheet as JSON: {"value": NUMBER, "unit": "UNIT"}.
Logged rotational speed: {"value": 2500, "unit": "rpm"}
